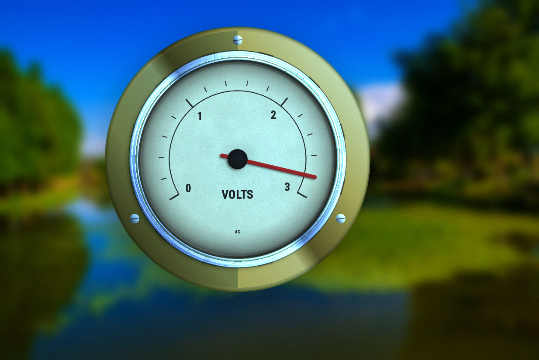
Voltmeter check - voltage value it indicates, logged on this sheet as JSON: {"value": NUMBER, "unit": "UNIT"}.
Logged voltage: {"value": 2.8, "unit": "V"}
